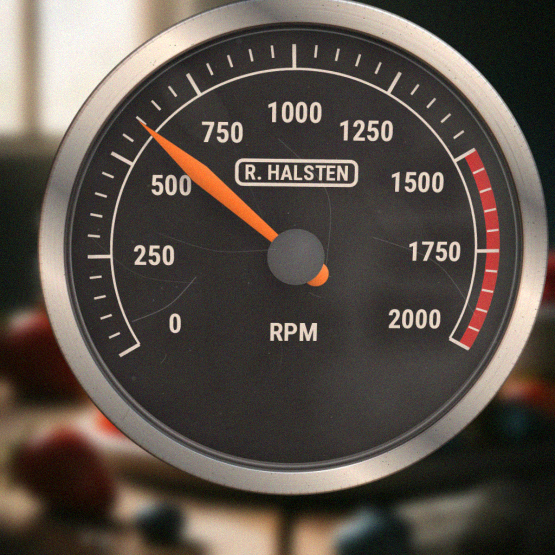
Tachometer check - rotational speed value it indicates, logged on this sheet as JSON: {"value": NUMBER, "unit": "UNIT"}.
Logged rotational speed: {"value": 600, "unit": "rpm"}
